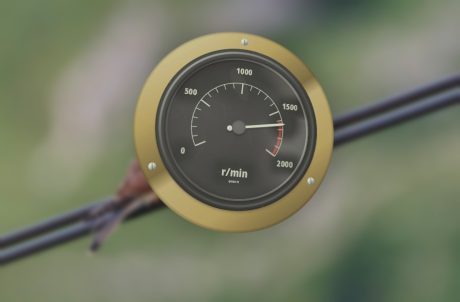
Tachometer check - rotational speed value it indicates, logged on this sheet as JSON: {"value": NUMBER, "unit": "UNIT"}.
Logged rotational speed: {"value": 1650, "unit": "rpm"}
